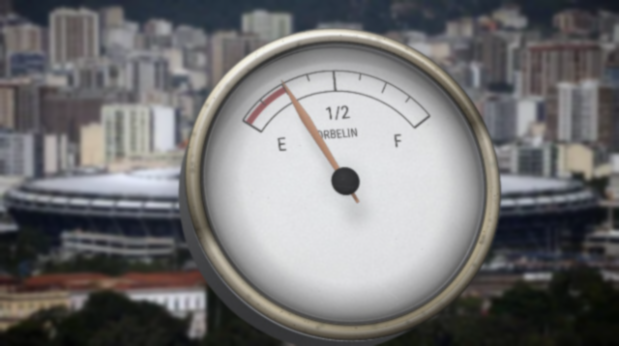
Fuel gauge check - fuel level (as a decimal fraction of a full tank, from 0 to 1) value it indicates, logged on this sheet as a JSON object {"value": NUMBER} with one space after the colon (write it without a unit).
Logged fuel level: {"value": 0.25}
